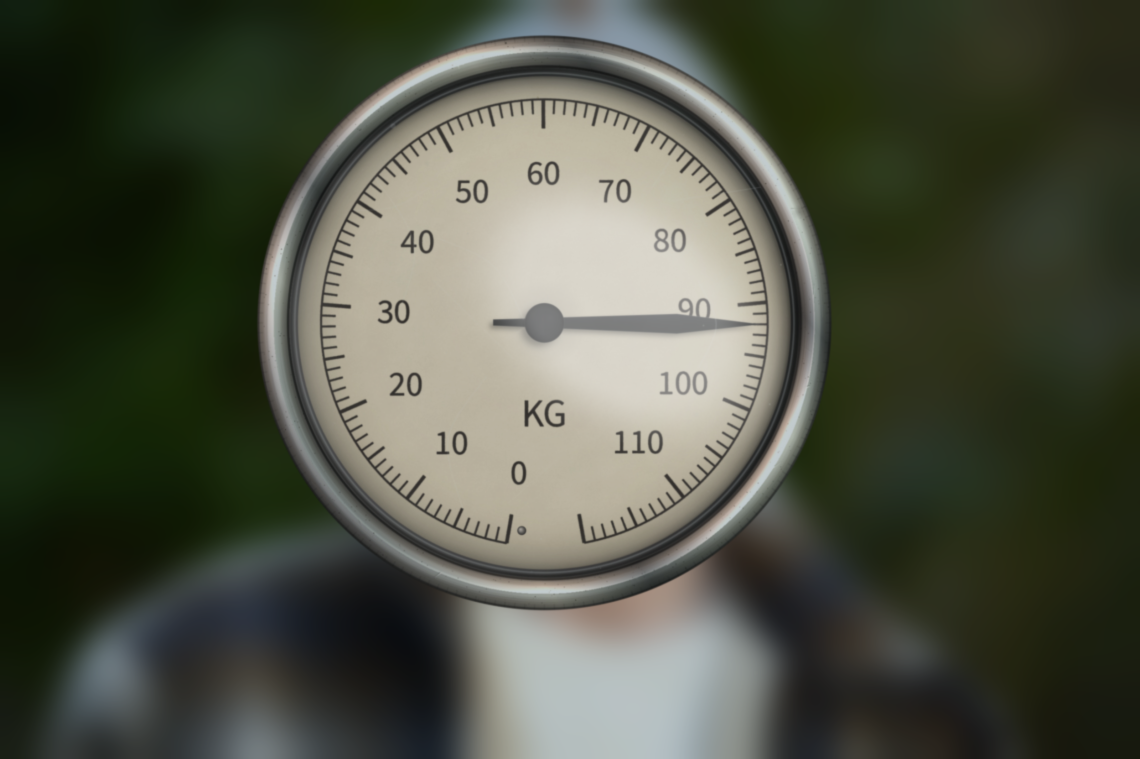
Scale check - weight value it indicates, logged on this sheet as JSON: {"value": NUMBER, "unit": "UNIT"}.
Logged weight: {"value": 92, "unit": "kg"}
